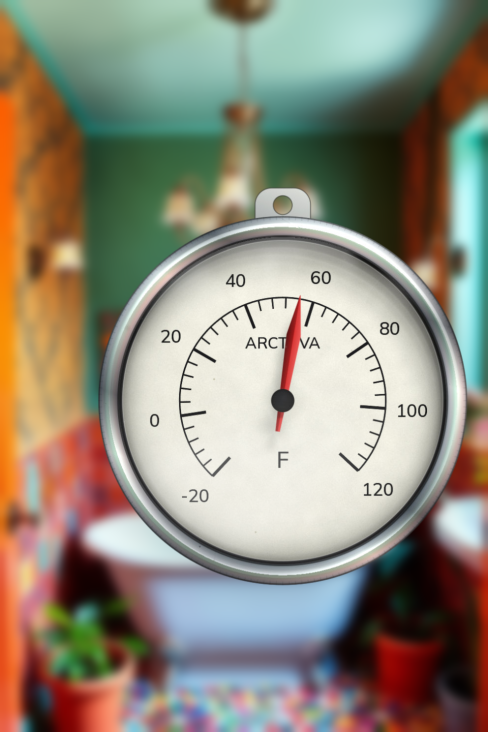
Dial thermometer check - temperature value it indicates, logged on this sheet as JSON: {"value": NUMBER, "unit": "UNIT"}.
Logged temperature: {"value": 56, "unit": "°F"}
